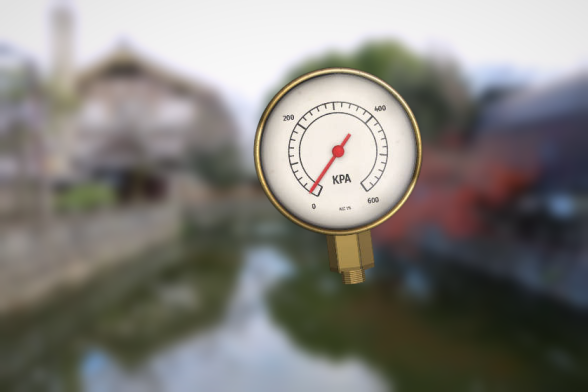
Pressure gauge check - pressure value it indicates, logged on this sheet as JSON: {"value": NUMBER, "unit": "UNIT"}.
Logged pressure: {"value": 20, "unit": "kPa"}
